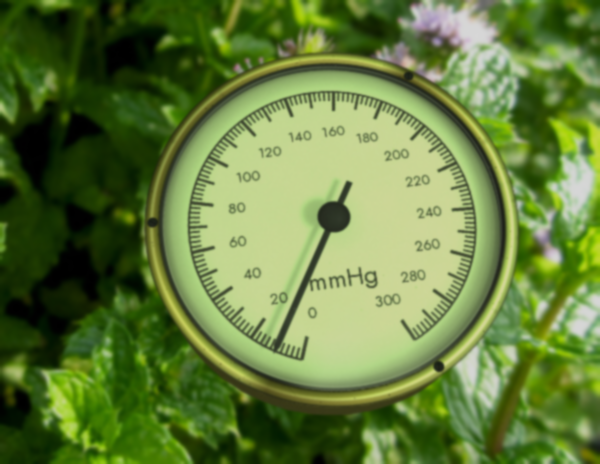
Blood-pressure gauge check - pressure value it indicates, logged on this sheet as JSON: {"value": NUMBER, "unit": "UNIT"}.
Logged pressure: {"value": 10, "unit": "mmHg"}
